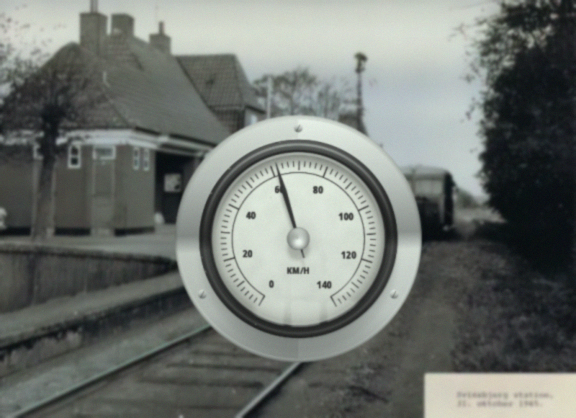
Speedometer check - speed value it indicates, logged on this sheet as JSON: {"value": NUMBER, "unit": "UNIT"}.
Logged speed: {"value": 62, "unit": "km/h"}
